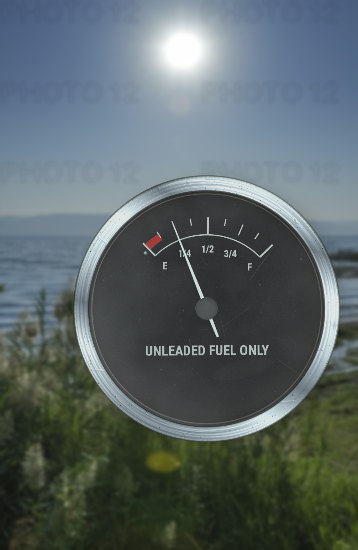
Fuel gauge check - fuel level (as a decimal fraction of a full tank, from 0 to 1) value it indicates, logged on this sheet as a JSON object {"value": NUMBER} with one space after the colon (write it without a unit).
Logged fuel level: {"value": 0.25}
